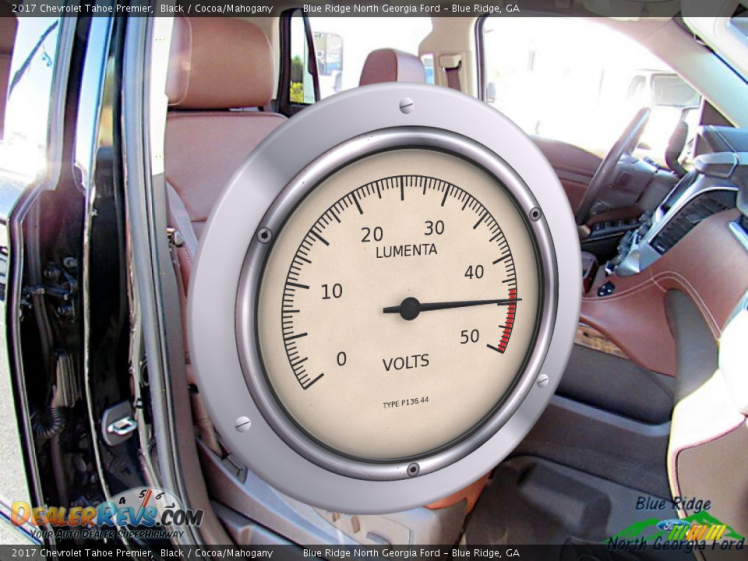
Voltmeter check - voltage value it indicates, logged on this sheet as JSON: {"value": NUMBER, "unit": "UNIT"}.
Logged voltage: {"value": 44.5, "unit": "V"}
